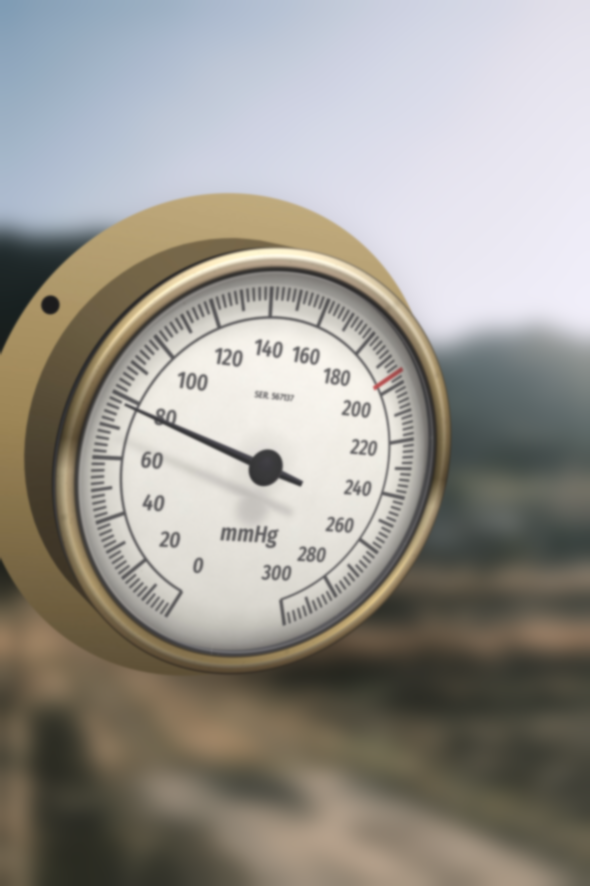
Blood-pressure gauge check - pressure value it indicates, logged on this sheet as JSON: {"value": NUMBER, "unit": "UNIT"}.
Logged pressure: {"value": 78, "unit": "mmHg"}
